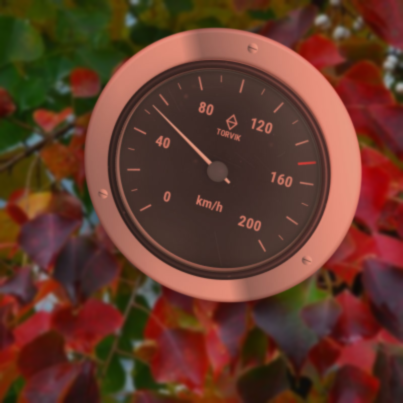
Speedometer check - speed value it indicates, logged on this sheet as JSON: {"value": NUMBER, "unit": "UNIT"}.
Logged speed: {"value": 55, "unit": "km/h"}
